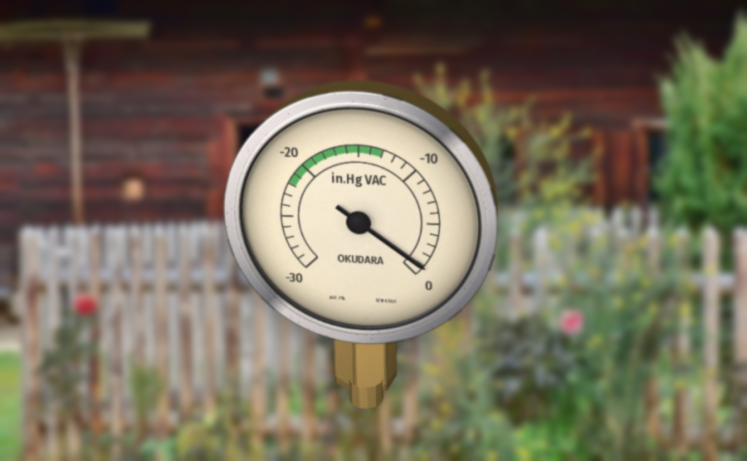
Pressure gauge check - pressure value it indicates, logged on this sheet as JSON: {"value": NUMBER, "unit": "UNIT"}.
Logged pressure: {"value": -1, "unit": "inHg"}
